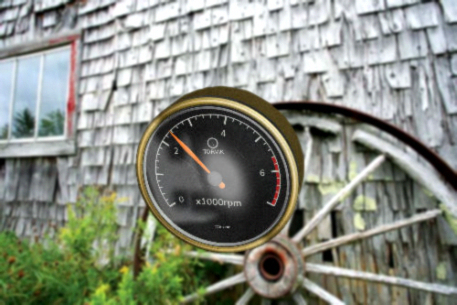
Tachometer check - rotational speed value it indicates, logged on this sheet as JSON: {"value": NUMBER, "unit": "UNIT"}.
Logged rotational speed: {"value": 2400, "unit": "rpm"}
